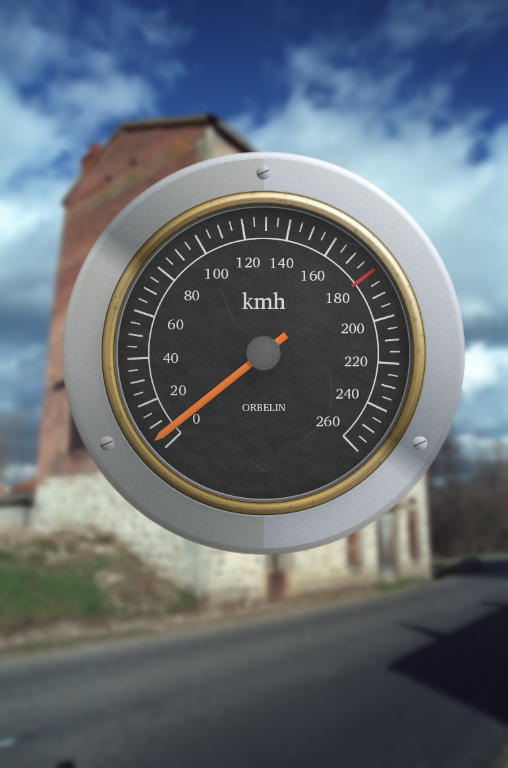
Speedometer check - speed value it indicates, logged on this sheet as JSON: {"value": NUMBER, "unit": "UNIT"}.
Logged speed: {"value": 5, "unit": "km/h"}
